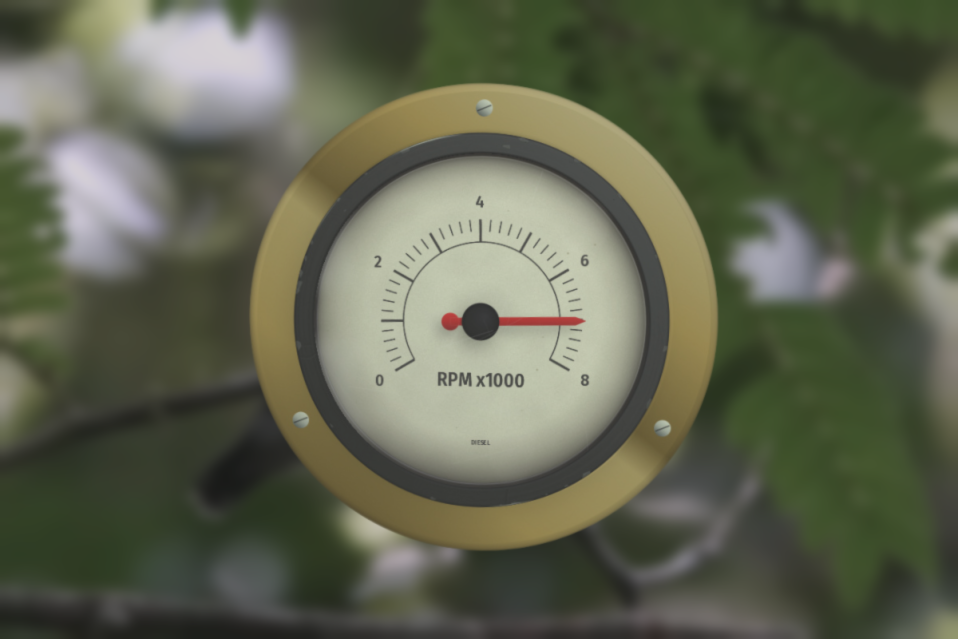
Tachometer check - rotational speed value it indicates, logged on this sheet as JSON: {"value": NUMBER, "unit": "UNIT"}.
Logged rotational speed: {"value": 7000, "unit": "rpm"}
